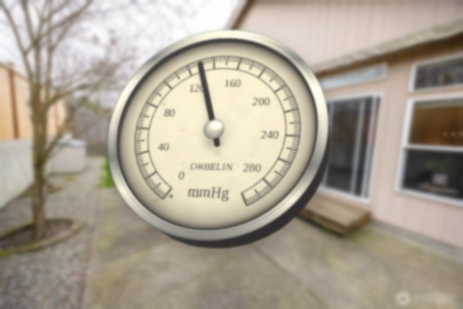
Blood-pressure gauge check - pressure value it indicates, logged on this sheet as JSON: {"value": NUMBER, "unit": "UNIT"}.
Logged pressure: {"value": 130, "unit": "mmHg"}
